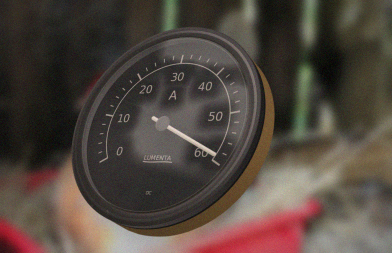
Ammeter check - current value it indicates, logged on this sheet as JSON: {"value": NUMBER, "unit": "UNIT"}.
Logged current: {"value": 59, "unit": "A"}
